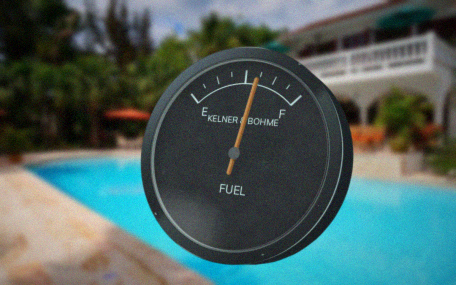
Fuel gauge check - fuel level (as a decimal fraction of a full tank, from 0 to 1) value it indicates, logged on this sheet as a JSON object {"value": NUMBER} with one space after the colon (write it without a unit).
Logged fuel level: {"value": 0.625}
